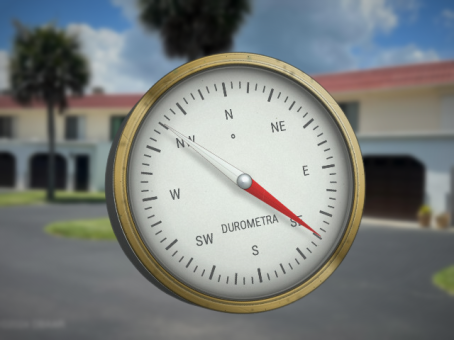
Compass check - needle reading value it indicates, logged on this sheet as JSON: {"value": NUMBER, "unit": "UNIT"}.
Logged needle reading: {"value": 135, "unit": "°"}
